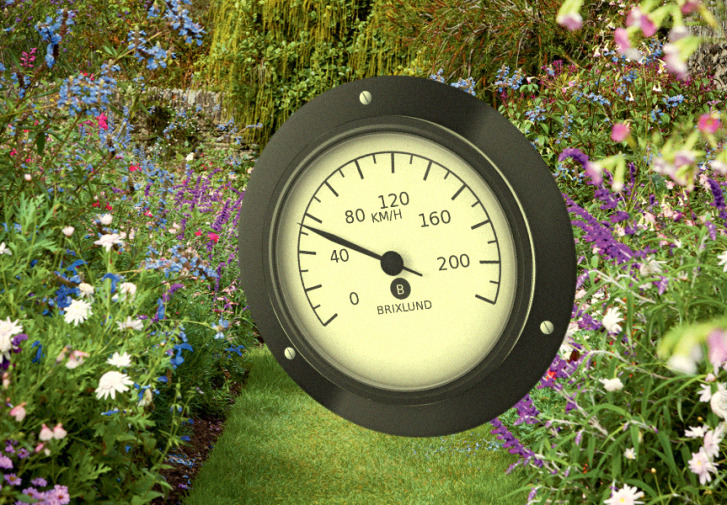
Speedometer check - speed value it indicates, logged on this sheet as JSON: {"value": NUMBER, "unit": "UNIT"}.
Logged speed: {"value": 55, "unit": "km/h"}
